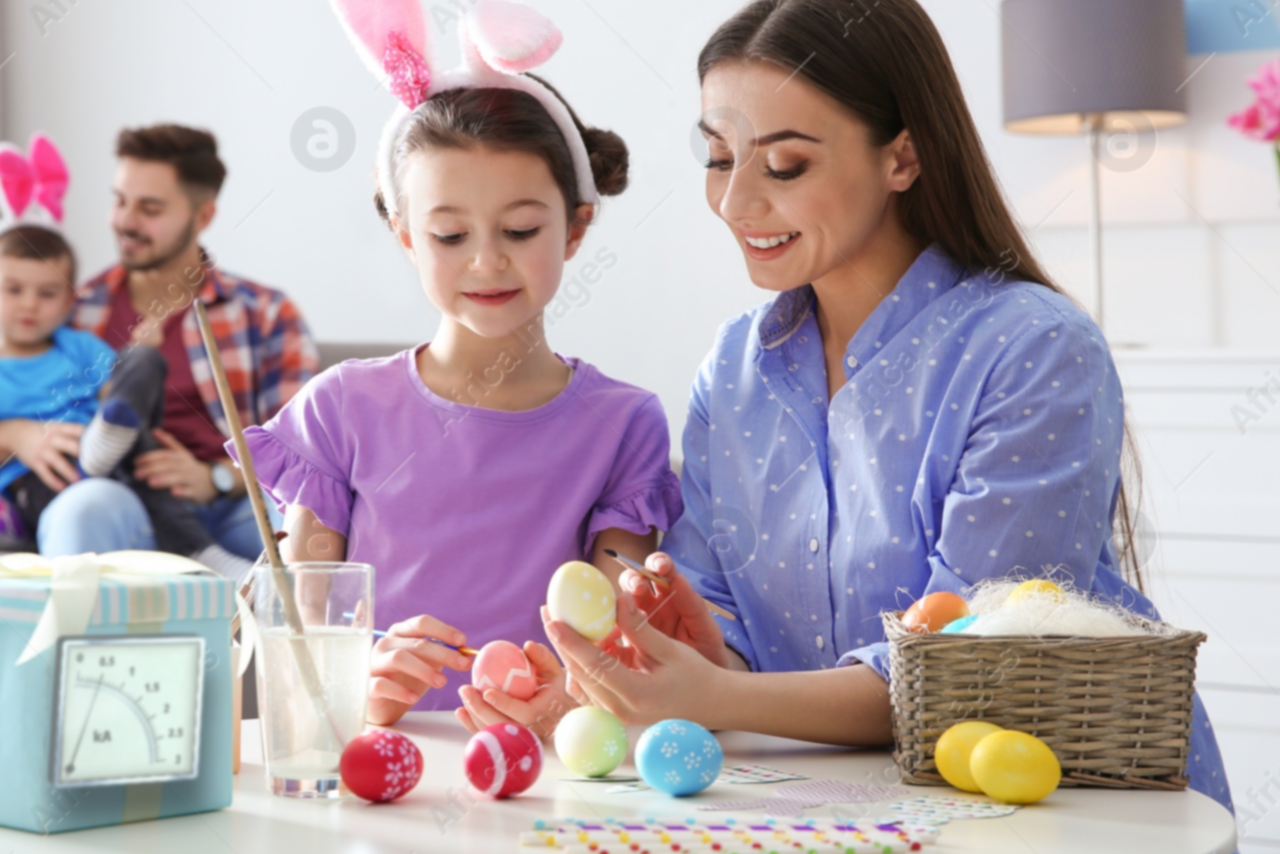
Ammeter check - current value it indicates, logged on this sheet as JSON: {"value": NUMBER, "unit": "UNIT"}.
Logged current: {"value": 0.5, "unit": "kA"}
